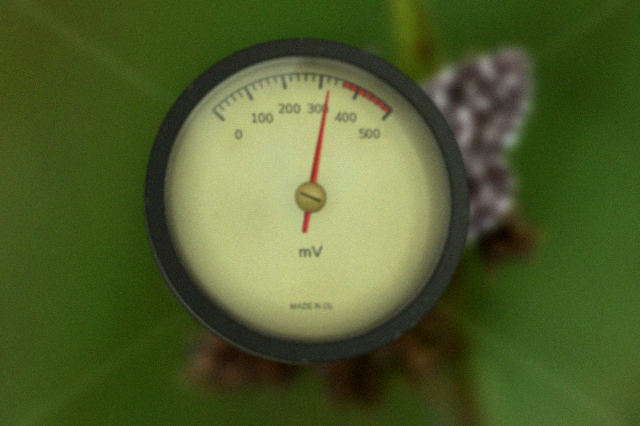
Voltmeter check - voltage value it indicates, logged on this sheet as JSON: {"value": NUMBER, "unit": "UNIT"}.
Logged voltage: {"value": 320, "unit": "mV"}
